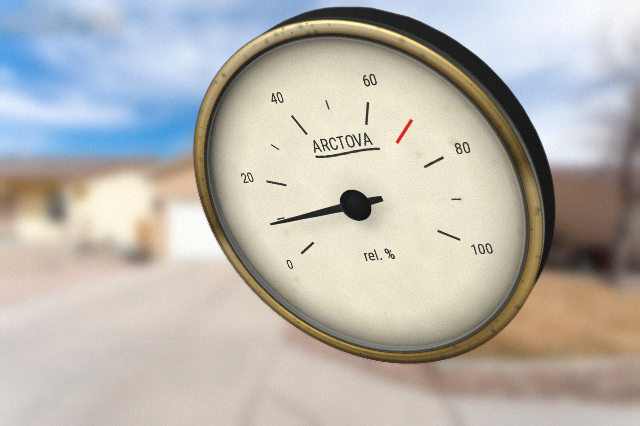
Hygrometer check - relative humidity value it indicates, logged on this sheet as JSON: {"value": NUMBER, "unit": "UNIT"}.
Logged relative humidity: {"value": 10, "unit": "%"}
